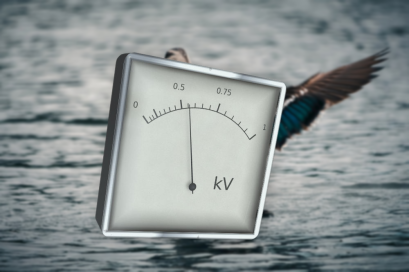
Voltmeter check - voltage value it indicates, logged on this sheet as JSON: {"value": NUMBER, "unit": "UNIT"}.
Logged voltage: {"value": 0.55, "unit": "kV"}
